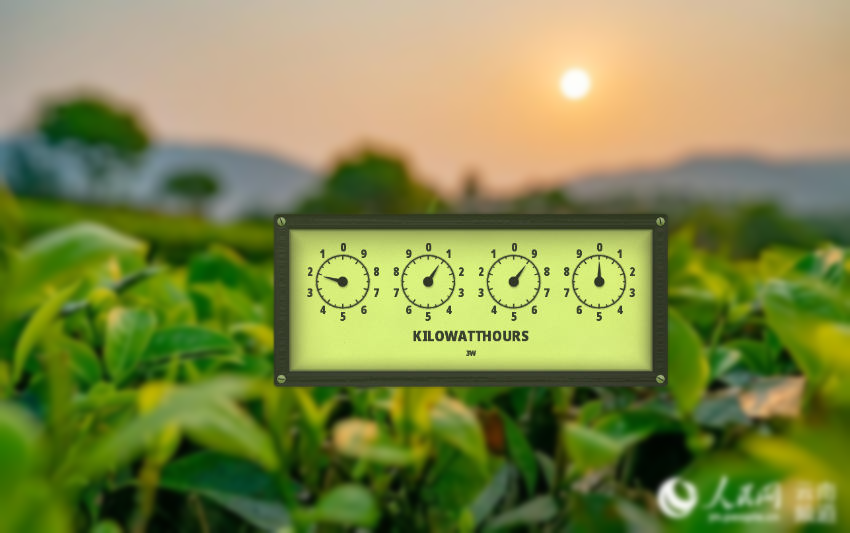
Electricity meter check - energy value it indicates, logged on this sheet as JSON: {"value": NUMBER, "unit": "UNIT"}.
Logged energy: {"value": 2090, "unit": "kWh"}
